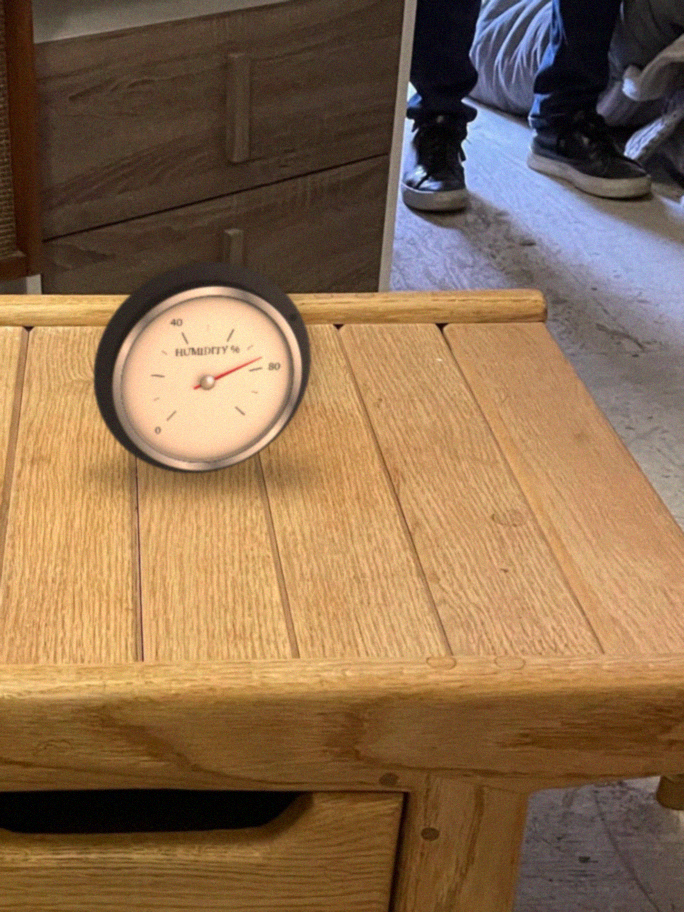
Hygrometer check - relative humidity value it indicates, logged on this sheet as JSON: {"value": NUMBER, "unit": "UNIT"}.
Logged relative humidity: {"value": 75, "unit": "%"}
